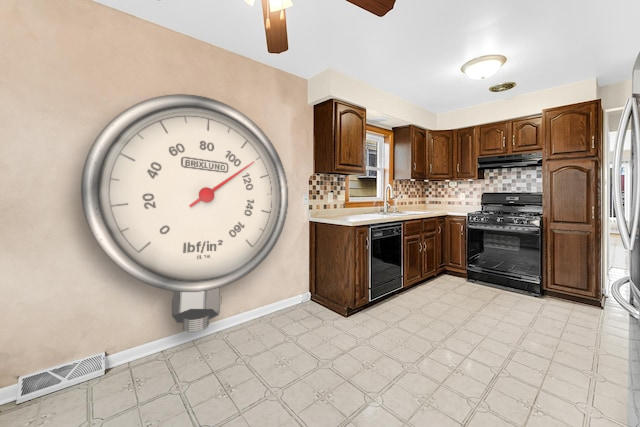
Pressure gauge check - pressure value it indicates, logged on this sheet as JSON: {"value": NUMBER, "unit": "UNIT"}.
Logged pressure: {"value": 110, "unit": "psi"}
